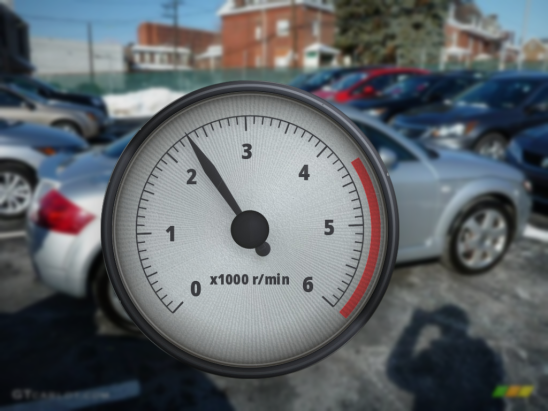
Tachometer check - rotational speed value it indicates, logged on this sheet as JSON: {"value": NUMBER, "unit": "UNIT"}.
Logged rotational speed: {"value": 2300, "unit": "rpm"}
